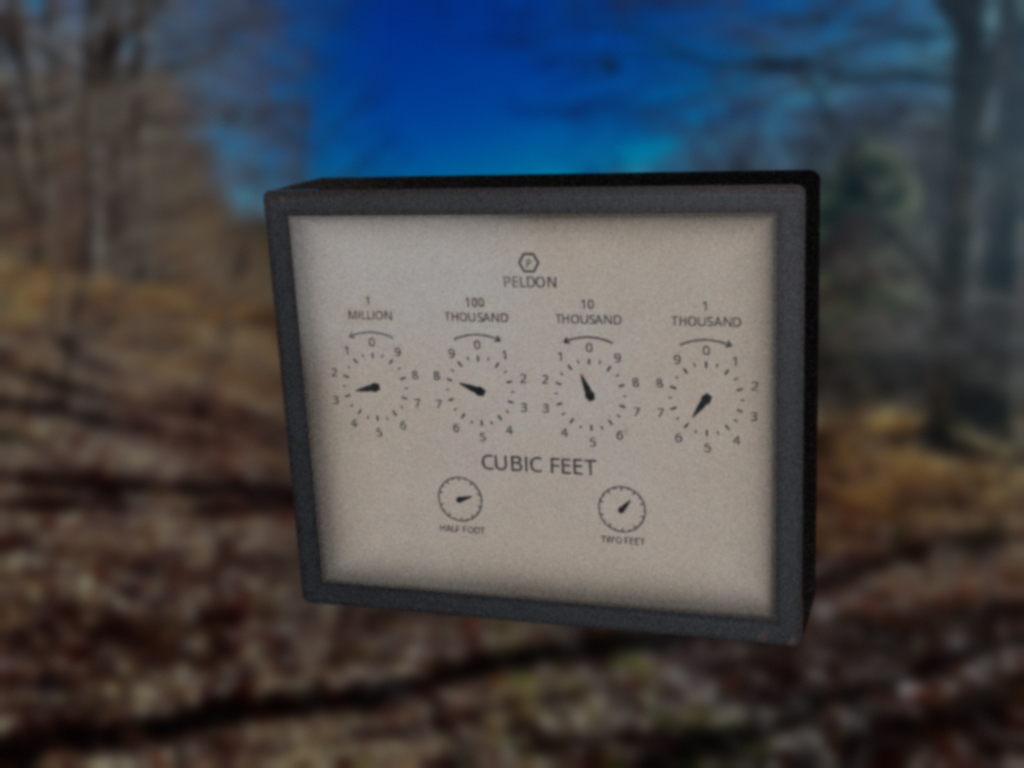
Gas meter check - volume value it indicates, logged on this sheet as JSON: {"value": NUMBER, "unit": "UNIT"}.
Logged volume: {"value": 280600, "unit": "ft³"}
